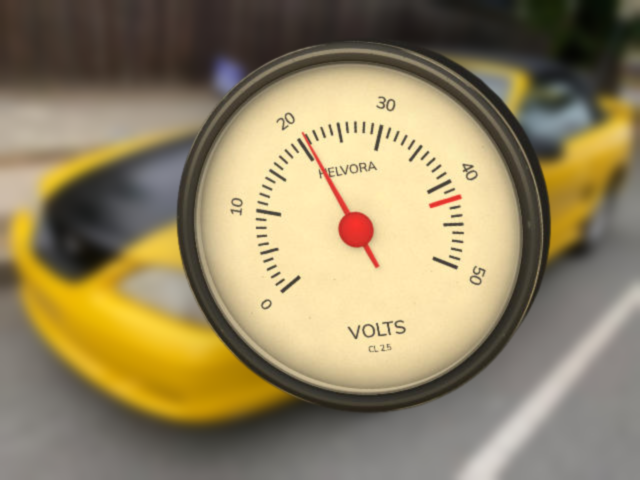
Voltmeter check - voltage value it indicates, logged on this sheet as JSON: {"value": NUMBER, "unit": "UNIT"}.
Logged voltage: {"value": 21, "unit": "V"}
